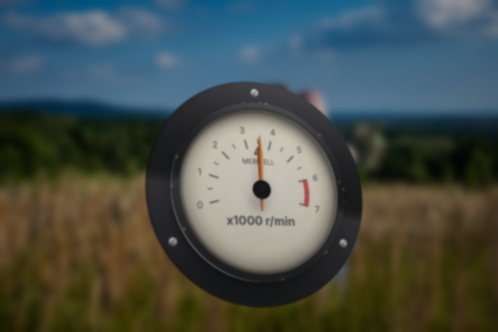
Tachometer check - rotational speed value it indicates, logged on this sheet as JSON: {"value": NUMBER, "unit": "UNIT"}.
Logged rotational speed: {"value": 3500, "unit": "rpm"}
